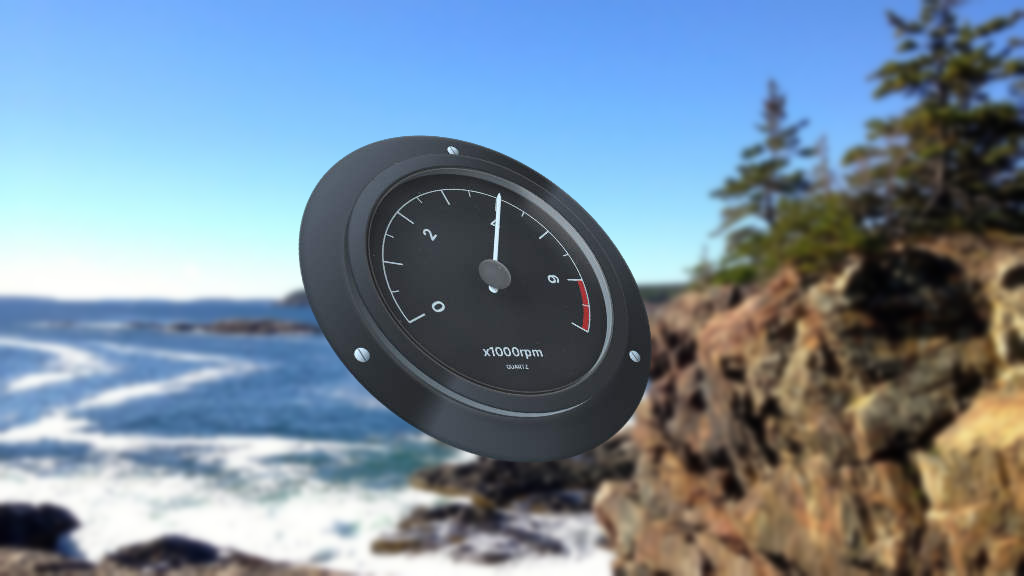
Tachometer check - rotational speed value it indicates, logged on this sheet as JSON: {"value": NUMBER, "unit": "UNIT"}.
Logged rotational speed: {"value": 4000, "unit": "rpm"}
